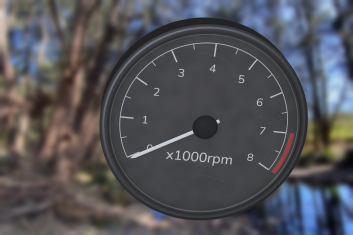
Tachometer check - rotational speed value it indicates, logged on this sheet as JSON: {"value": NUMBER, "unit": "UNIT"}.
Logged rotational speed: {"value": 0, "unit": "rpm"}
